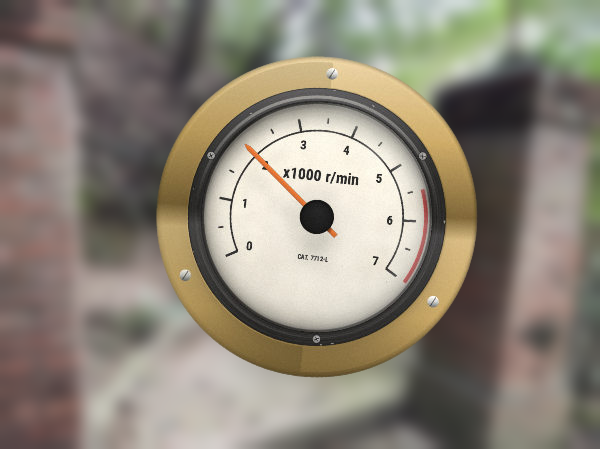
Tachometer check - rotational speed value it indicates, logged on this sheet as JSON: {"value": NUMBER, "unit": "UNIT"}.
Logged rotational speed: {"value": 2000, "unit": "rpm"}
